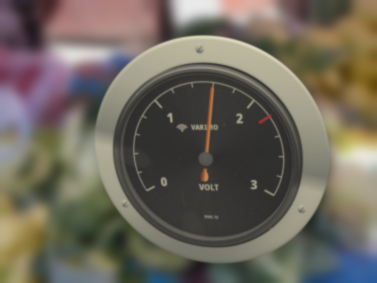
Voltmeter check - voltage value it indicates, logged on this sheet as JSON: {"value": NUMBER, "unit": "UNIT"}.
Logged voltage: {"value": 1.6, "unit": "V"}
